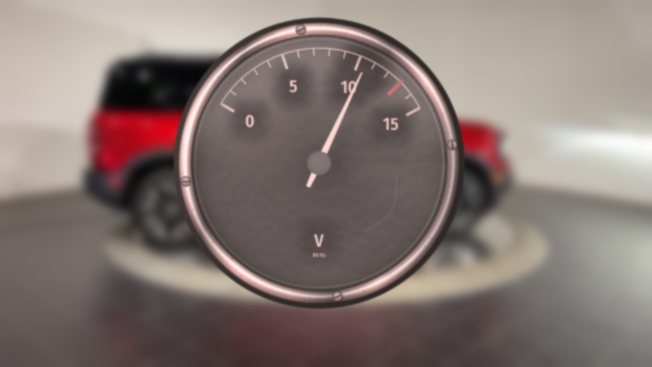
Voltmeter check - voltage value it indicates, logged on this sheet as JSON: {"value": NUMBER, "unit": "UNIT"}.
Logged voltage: {"value": 10.5, "unit": "V"}
